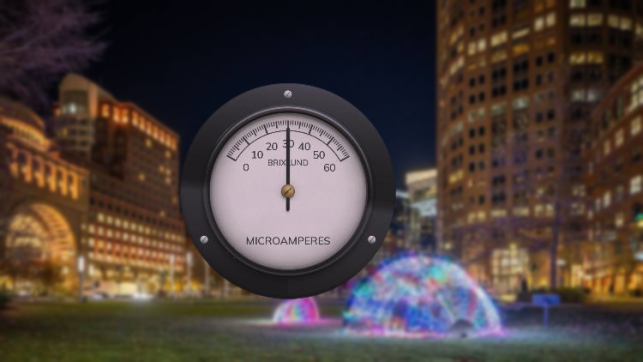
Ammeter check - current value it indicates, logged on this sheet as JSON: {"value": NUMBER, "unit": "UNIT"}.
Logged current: {"value": 30, "unit": "µA"}
